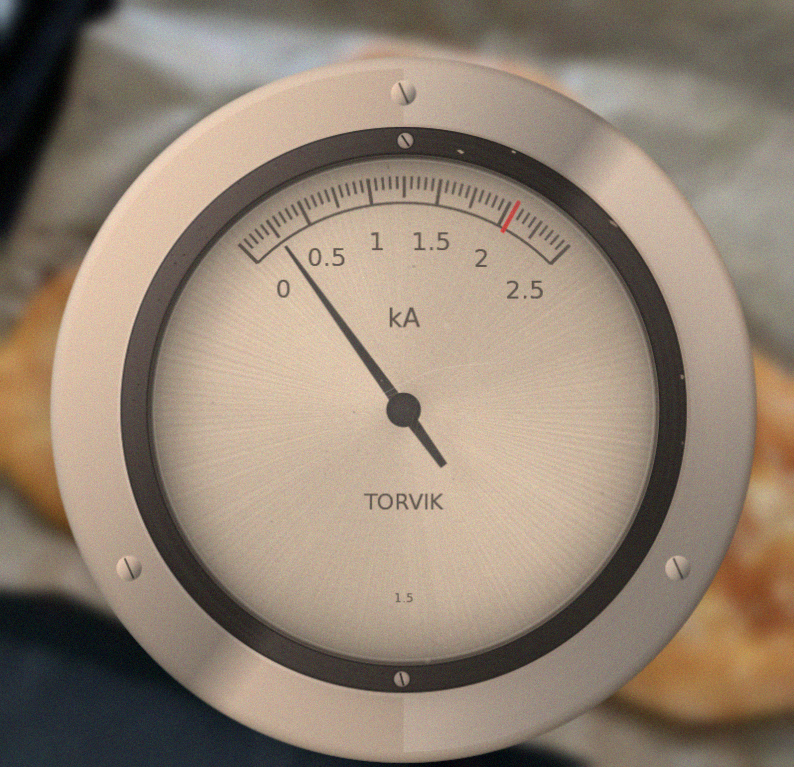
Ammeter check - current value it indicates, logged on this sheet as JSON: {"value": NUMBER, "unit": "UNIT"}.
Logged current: {"value": 0.25, "unit": "kA"}
